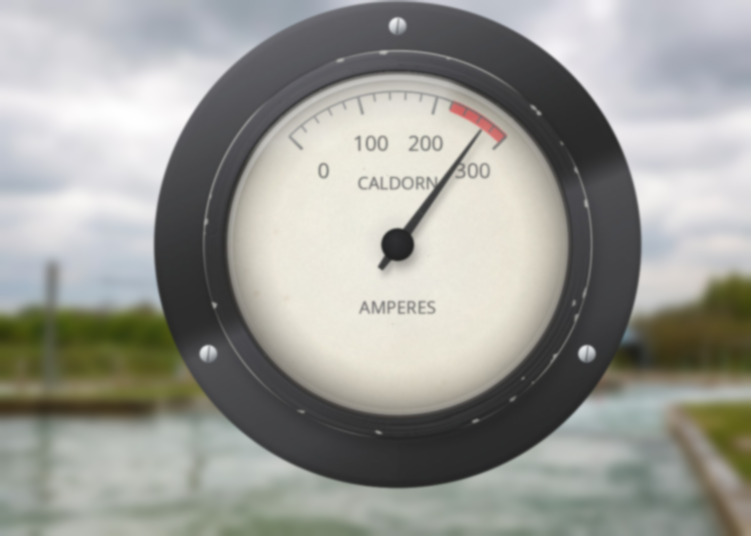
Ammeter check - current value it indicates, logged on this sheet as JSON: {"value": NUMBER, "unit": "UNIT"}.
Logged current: {"value": 270, "unit": "A"}
